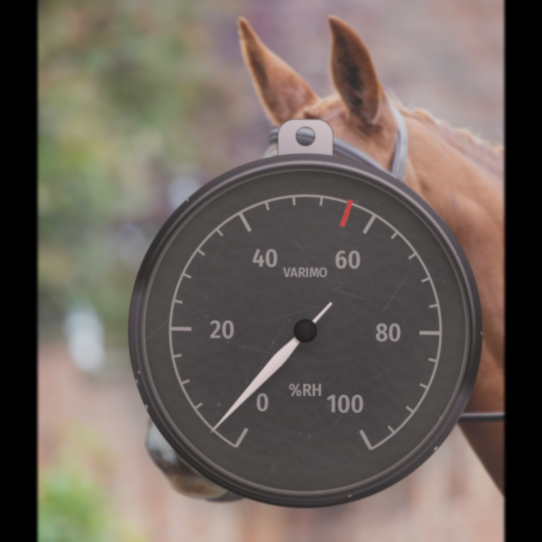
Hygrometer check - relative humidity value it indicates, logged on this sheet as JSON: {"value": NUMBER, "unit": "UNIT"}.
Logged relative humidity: {"value": 4, "unit": "%"}
